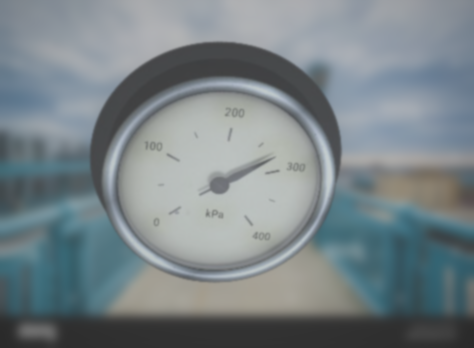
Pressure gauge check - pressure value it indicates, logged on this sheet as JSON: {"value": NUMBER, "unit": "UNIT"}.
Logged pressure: {"value": 275, "unit": "kPa"}
